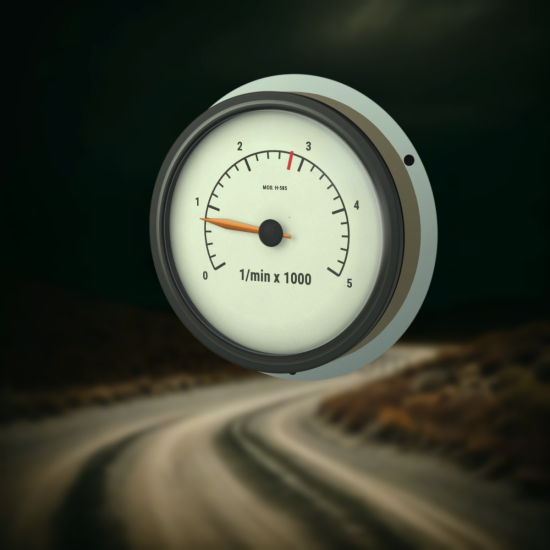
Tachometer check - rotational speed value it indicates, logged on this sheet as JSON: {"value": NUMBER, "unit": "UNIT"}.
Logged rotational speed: {"value": 800, "unit": "rpm"}
